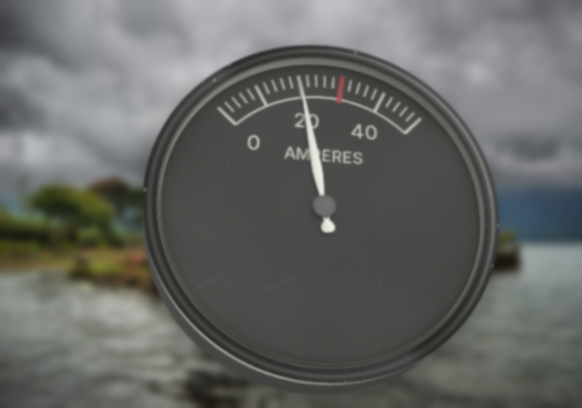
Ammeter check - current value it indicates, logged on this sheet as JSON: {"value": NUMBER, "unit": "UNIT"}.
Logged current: {"value": 20, "unit": "A"}
